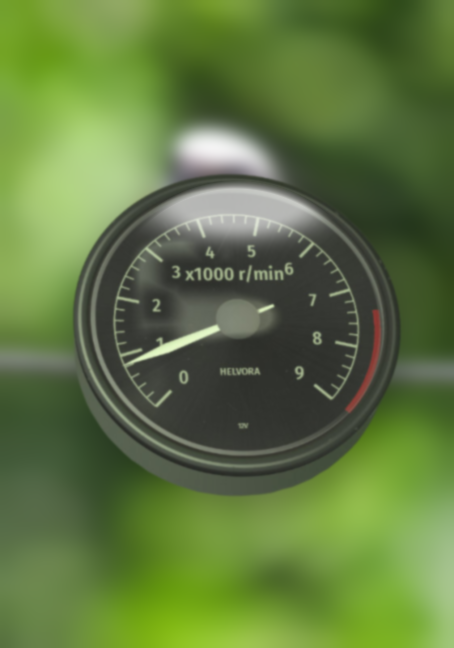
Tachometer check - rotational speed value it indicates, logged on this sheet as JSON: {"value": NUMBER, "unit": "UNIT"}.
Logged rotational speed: {"value": 800, "unit": "rpm"}
